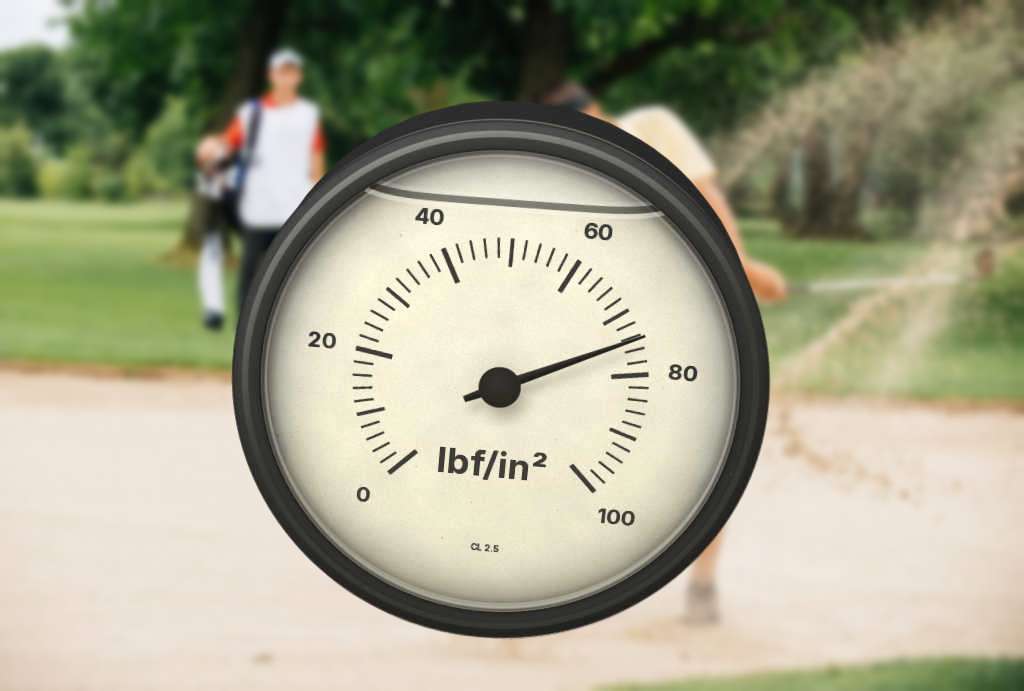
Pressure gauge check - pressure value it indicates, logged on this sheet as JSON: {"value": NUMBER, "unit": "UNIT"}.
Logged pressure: {"value": 74, "unit": "psi"}
